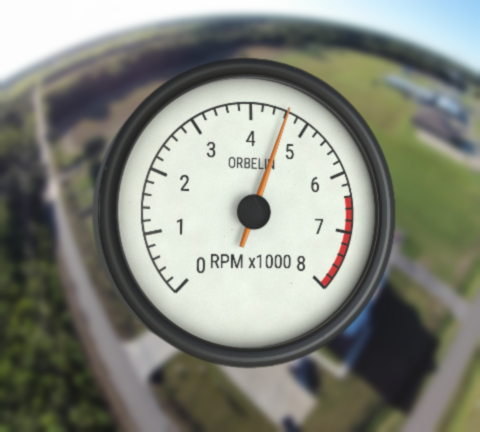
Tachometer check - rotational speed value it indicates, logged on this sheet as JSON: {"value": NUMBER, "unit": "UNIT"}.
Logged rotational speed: {"value": 4600, "unit": "rpm"}
